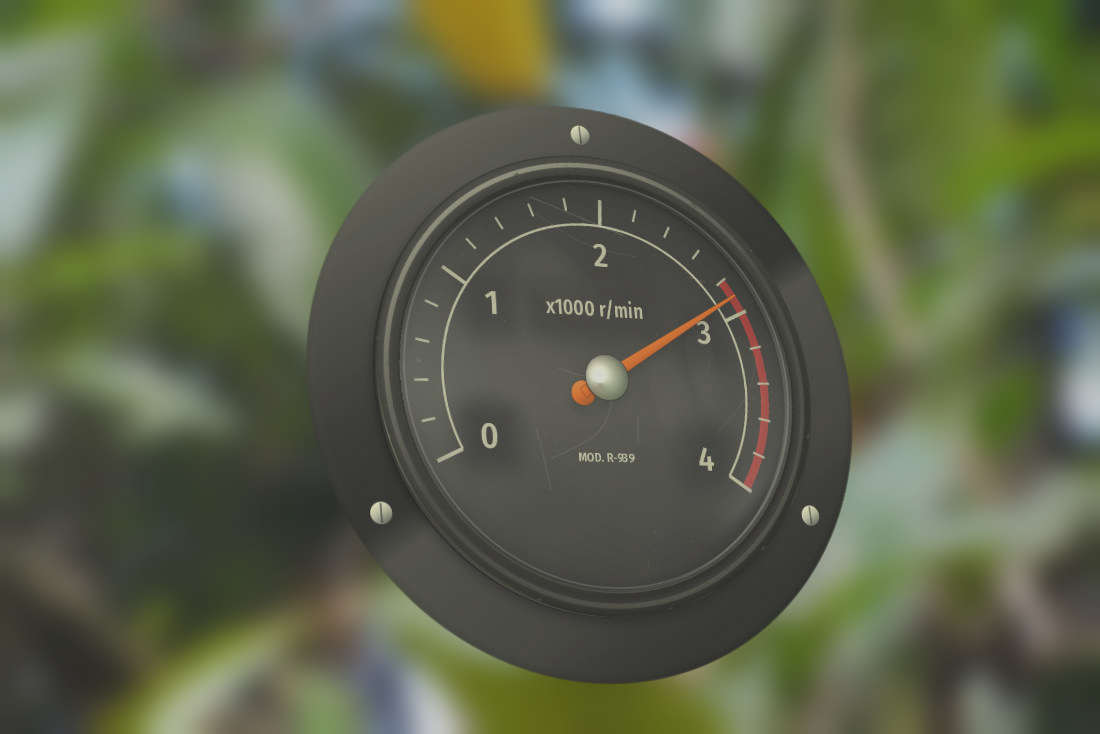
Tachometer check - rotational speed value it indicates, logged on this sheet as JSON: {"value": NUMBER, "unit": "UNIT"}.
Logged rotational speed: {"value": 2900, "unit": "rpm"}
